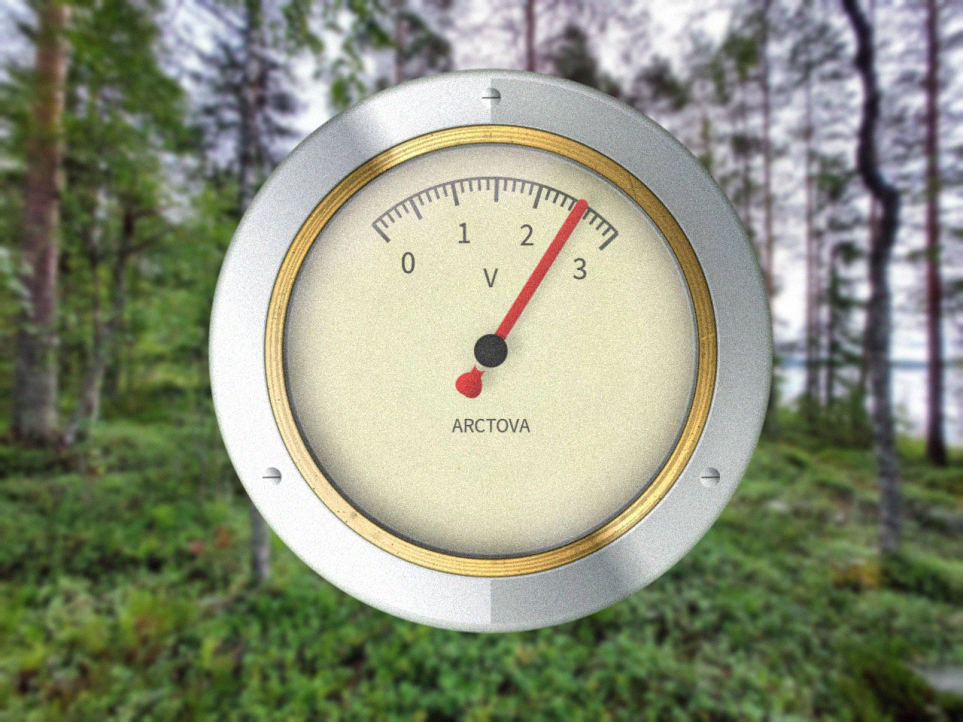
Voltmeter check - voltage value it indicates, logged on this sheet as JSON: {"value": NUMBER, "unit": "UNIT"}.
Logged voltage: {"value": 2.5, "unit": "V"}
